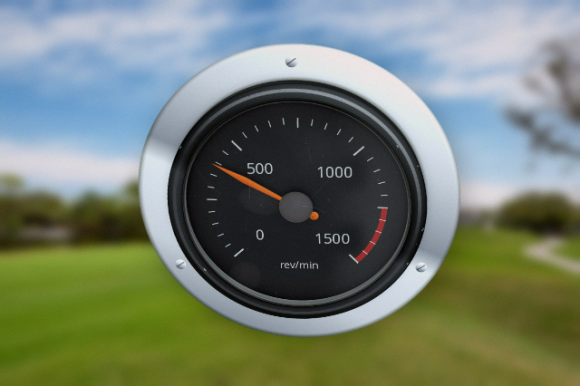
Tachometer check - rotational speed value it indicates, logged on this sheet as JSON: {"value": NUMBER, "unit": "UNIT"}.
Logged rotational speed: {"value": 400, "unit": "rpm"}
